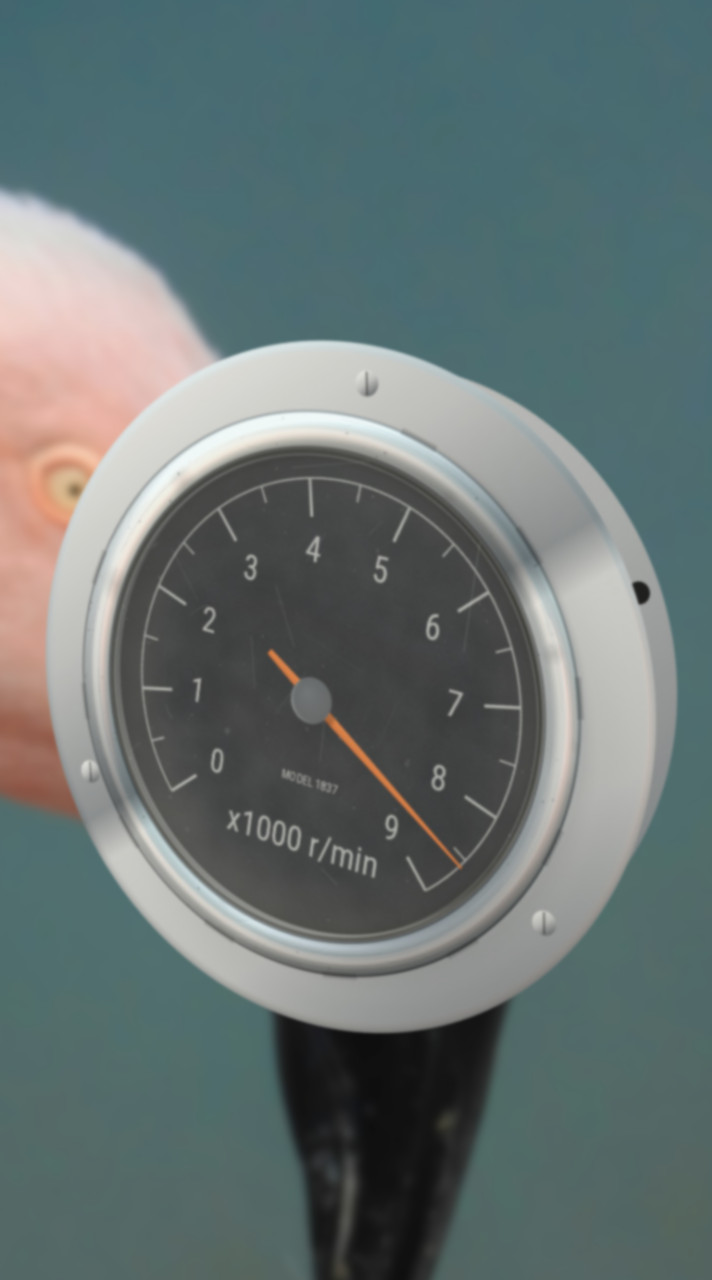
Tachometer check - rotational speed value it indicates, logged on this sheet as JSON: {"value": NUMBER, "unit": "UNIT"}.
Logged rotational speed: {"value": 8500, "unit": "rpm"}
